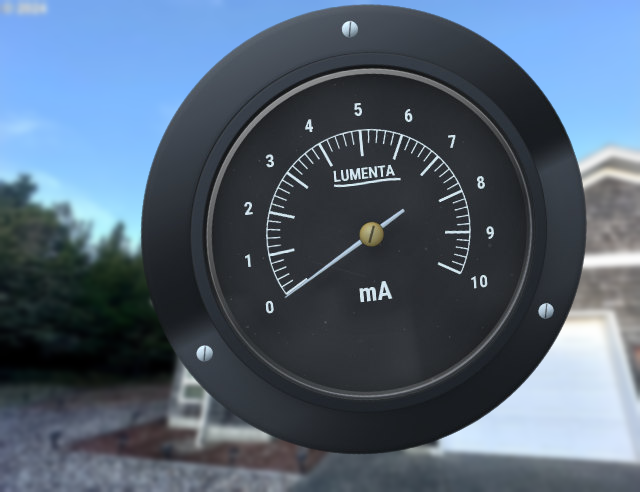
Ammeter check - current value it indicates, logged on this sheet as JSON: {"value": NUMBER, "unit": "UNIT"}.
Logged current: {"value": 0, "unit": "mA"}
